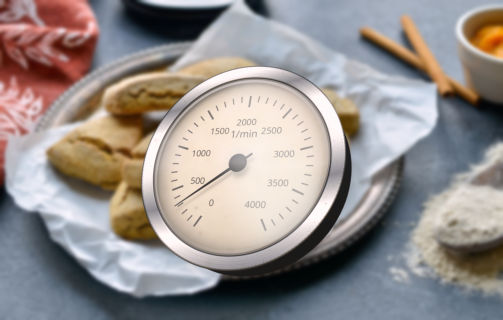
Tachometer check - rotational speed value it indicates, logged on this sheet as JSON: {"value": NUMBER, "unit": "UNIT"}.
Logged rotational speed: {"value": 300, "unit": "rpm"}
